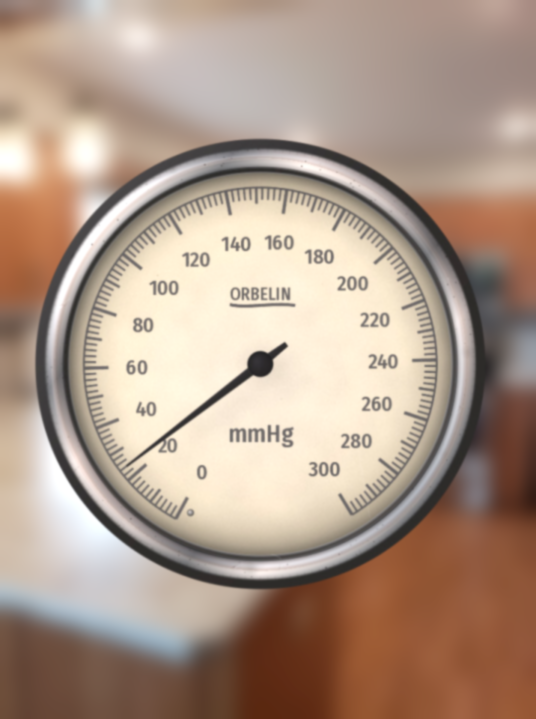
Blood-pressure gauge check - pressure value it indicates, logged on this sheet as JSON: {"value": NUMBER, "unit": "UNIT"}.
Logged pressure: {"value": 24, "unit": "mmHg"}
